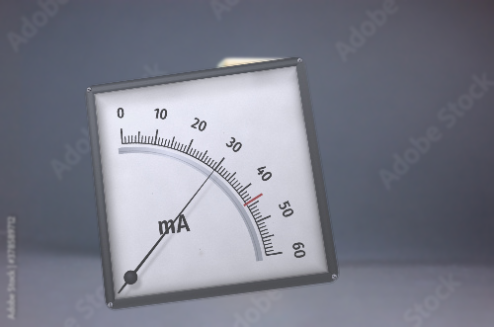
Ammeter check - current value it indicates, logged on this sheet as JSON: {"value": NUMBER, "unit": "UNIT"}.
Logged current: {"value": 30, "unit": "mA"}
